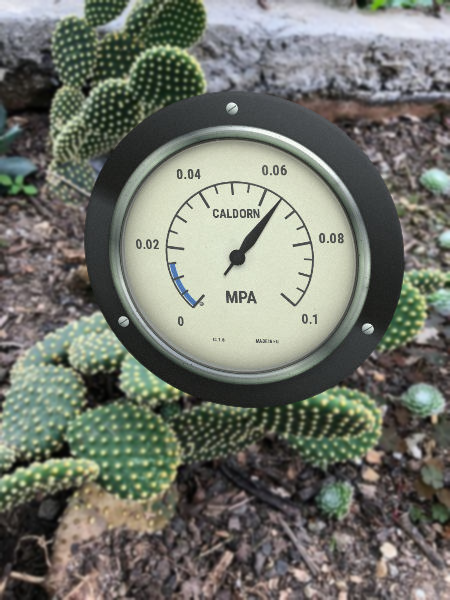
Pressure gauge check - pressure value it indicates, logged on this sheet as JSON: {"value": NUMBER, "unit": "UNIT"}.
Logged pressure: {"value": 0.065, "unit": "MPa"}
